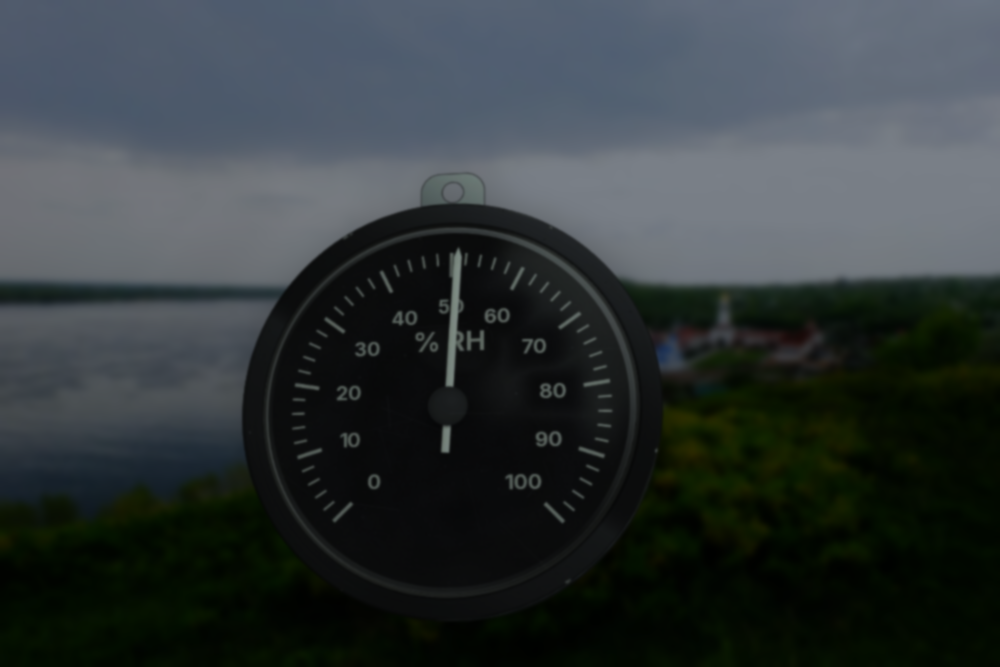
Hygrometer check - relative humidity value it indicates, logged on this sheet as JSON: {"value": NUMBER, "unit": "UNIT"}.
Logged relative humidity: {"value": 51, "unit": "%"}
